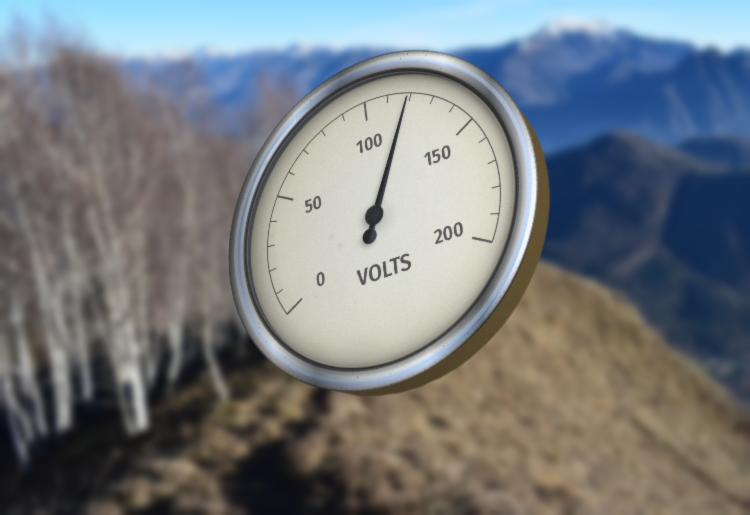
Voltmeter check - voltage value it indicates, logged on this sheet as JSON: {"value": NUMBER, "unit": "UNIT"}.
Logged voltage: {"value": 120, "unit": "V"}
